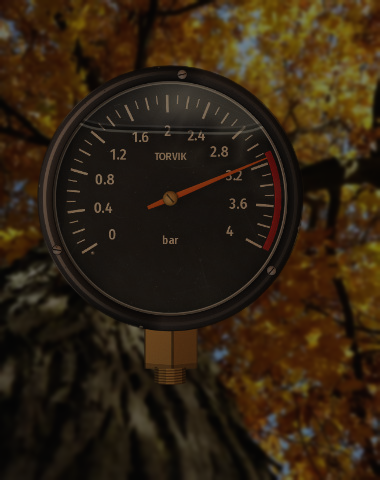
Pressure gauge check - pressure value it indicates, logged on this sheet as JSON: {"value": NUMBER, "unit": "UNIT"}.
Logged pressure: {"value": 3.15, "unit": "bar"}
